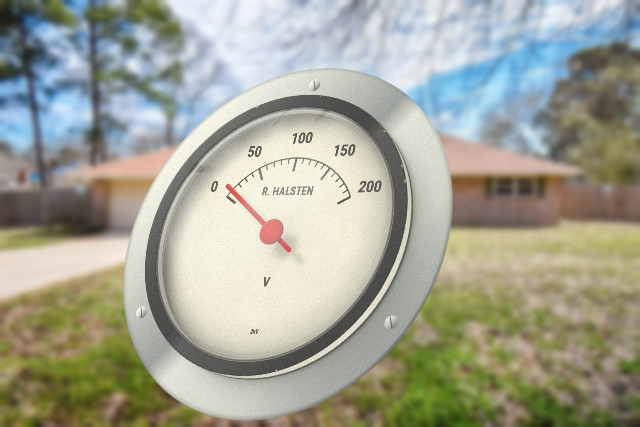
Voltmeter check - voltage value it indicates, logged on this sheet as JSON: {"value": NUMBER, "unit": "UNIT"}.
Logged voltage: {"value": 10, "unit": "V"}
